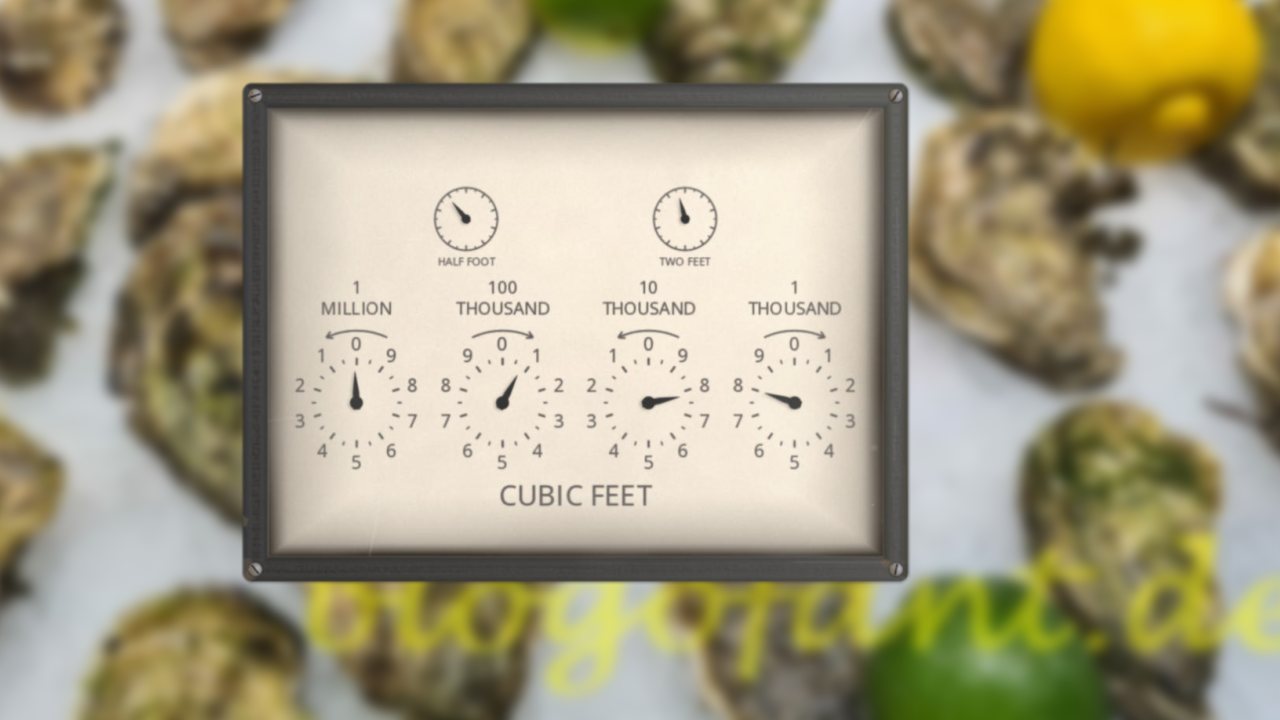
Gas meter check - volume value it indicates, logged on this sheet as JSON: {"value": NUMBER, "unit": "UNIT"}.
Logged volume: {"value": 7800, "unit": "ft³"}
